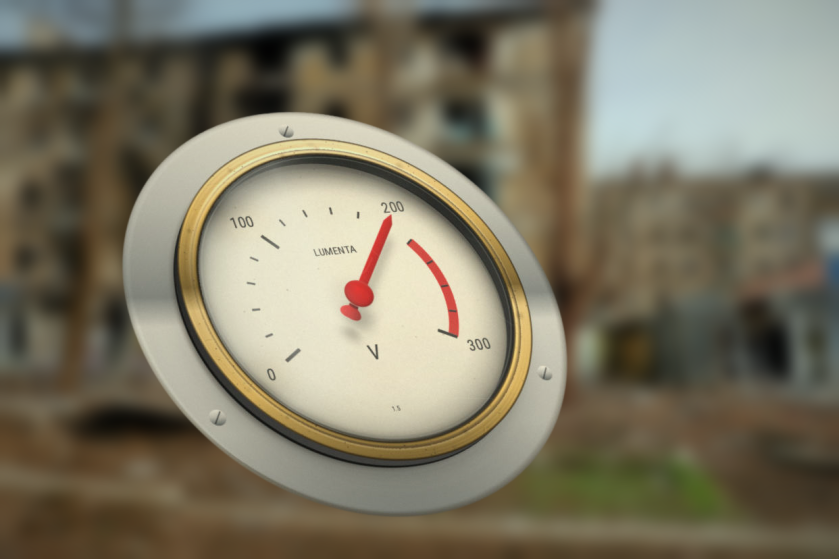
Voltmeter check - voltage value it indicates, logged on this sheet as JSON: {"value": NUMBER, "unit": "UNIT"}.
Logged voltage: {"value": 200, "unit": "V"}
